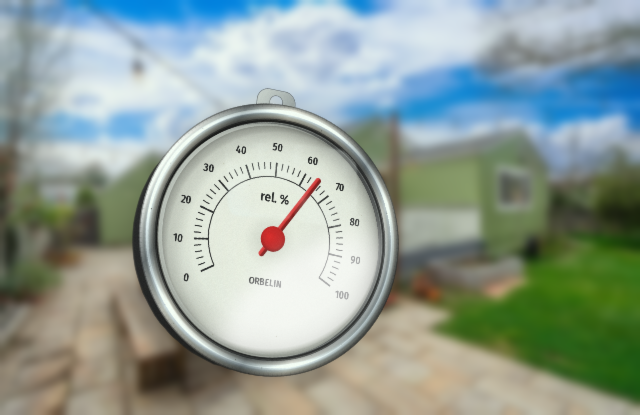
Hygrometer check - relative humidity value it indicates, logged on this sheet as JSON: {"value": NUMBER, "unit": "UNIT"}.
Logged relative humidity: {"value": 64, "unit": "%"}
